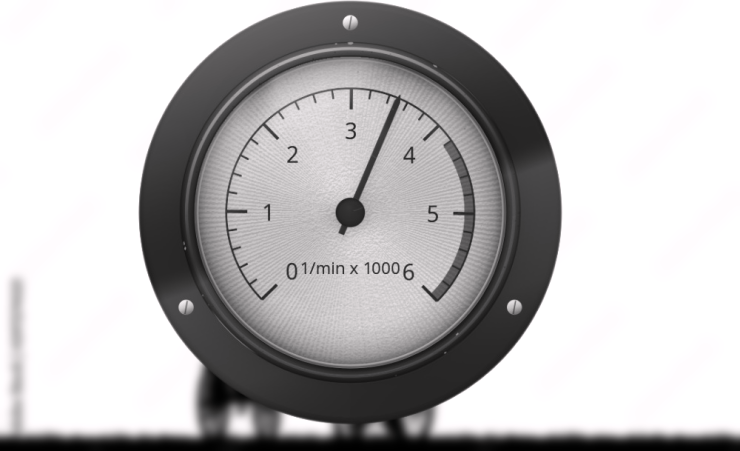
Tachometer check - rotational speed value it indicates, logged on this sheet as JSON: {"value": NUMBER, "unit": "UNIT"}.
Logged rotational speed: {"value": 3500, "unit": "rpm"}
